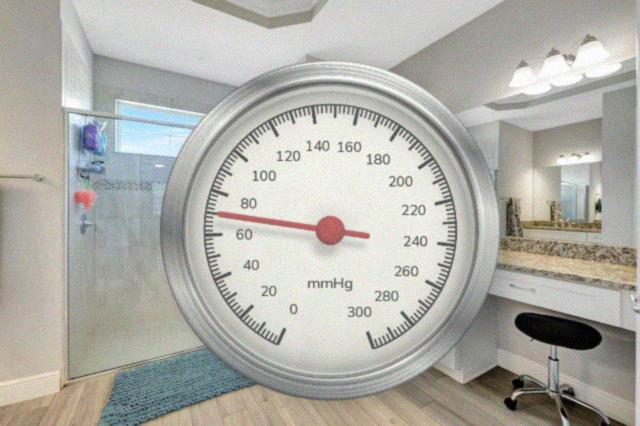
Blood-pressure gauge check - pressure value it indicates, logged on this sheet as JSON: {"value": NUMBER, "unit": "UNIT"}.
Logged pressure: {"value": 70, "unit": "mmHg"}
